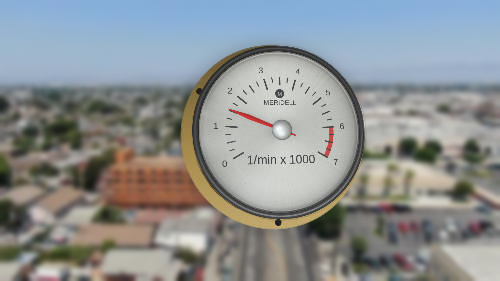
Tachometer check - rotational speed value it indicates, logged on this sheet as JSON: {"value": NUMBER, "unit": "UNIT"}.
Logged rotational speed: {"value": 1500, "unit": "rpm"}
